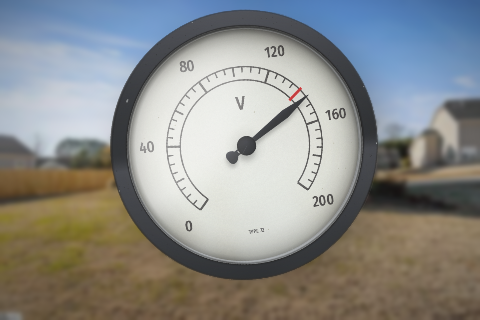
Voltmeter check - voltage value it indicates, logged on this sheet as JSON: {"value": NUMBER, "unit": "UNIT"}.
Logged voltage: {"value": 145, "unit": "V"}
